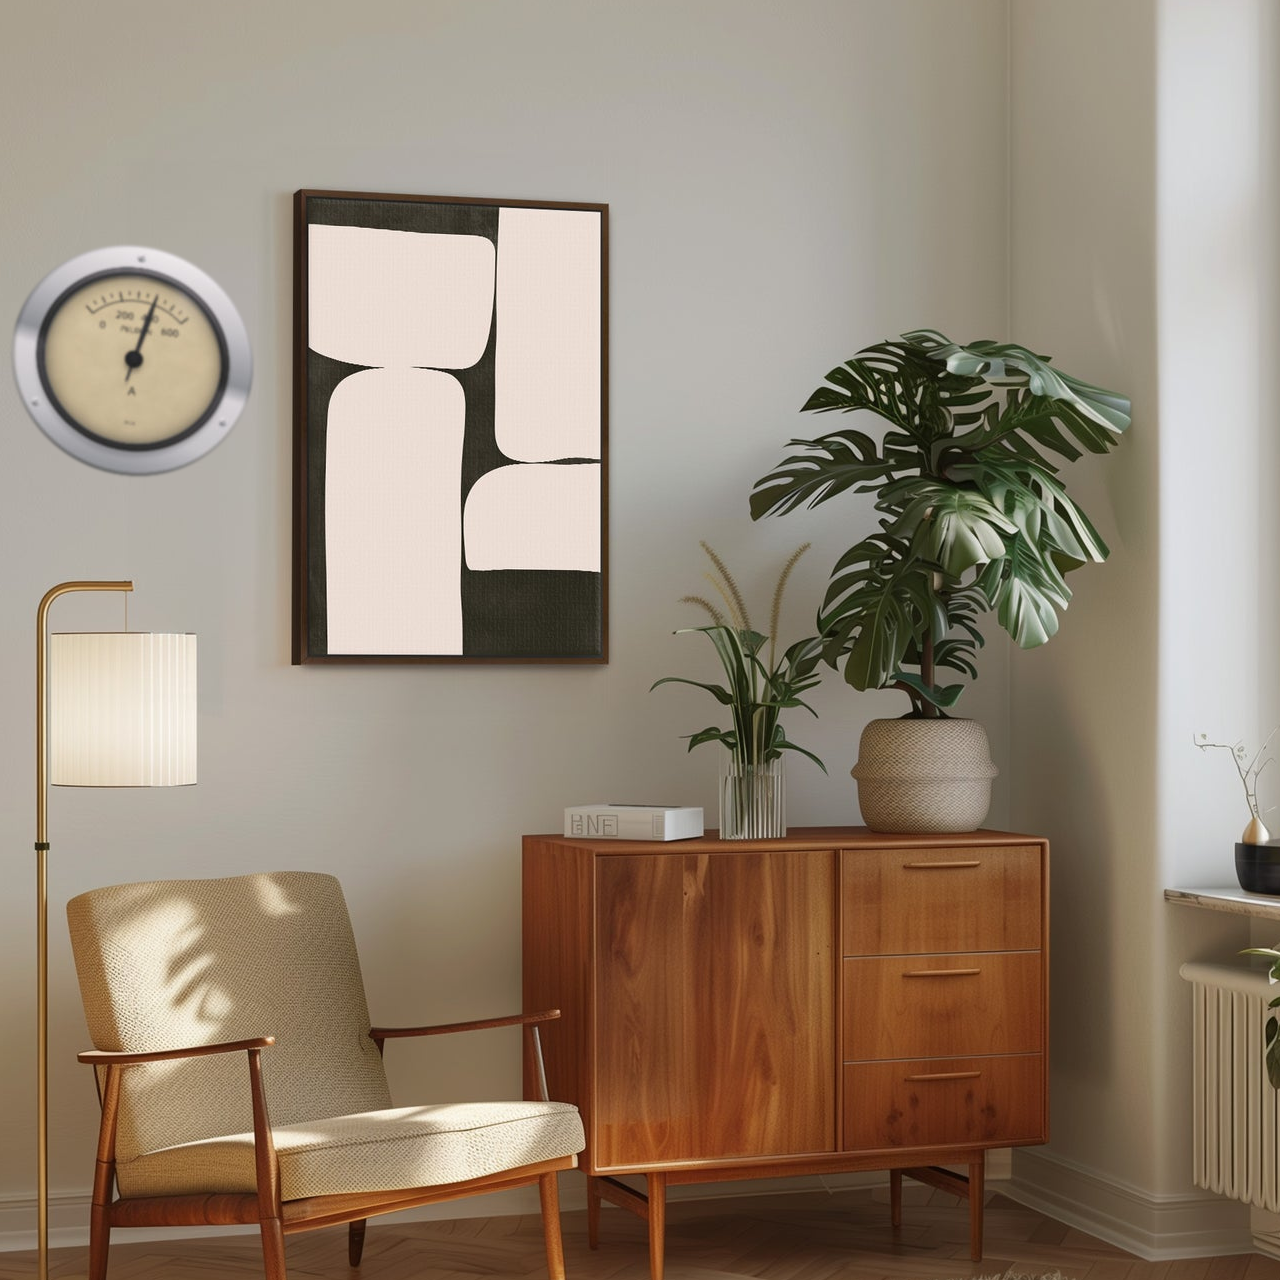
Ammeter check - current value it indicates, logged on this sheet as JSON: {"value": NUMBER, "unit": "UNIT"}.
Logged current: {"value": 400, "unit": "A"}
